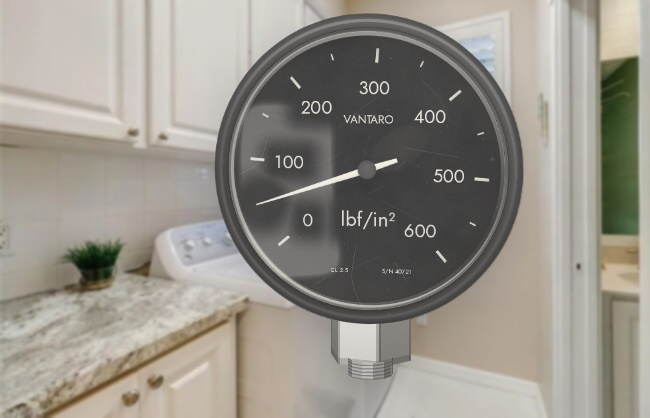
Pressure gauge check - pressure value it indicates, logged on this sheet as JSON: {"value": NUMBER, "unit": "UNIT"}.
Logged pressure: {"value": 50, "unit": "psi"}
